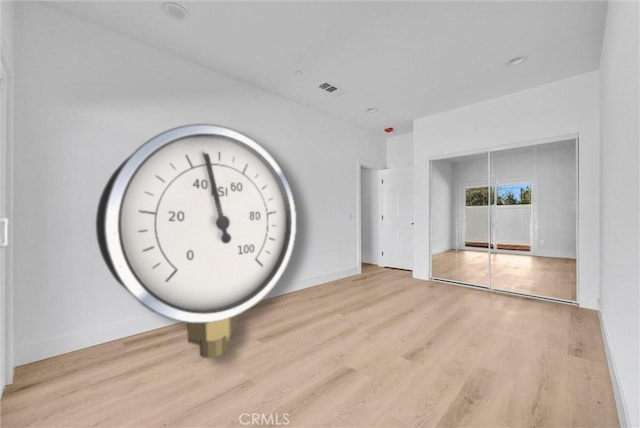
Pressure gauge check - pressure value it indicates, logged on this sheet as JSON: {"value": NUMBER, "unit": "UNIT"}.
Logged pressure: {"value": 45, "unit": "psi"}
